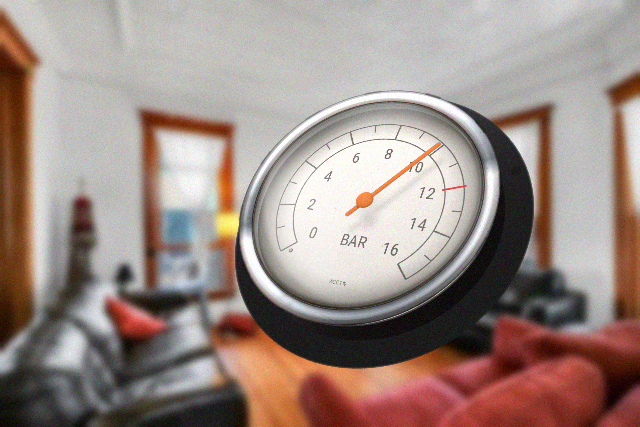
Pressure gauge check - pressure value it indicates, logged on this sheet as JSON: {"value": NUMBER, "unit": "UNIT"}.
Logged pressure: {"value": 10, "unit": "bar"}
